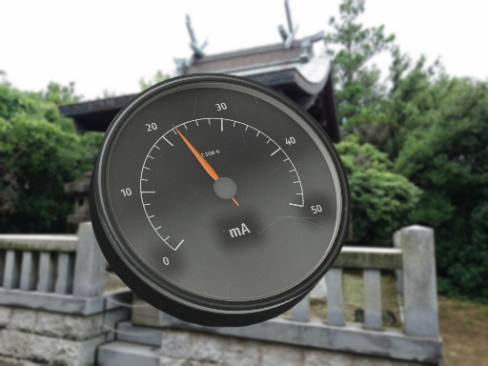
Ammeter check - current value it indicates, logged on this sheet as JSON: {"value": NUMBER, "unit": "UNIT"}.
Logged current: {"value": 22, "unit": "mA"}
